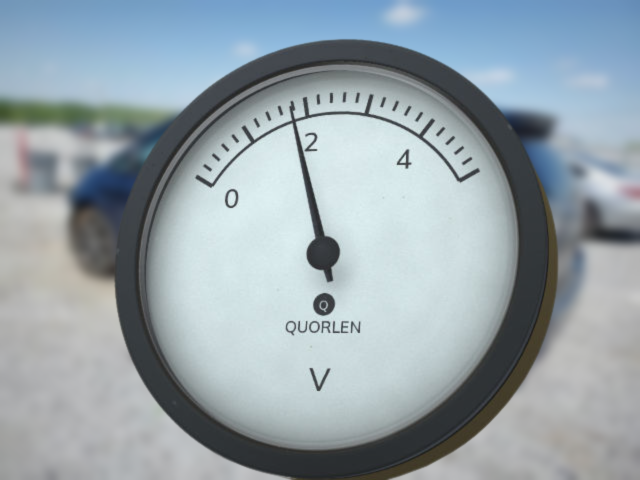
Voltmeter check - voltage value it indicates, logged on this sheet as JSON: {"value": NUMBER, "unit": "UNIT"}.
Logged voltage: {"value": 1.8, "unit": "V"}
